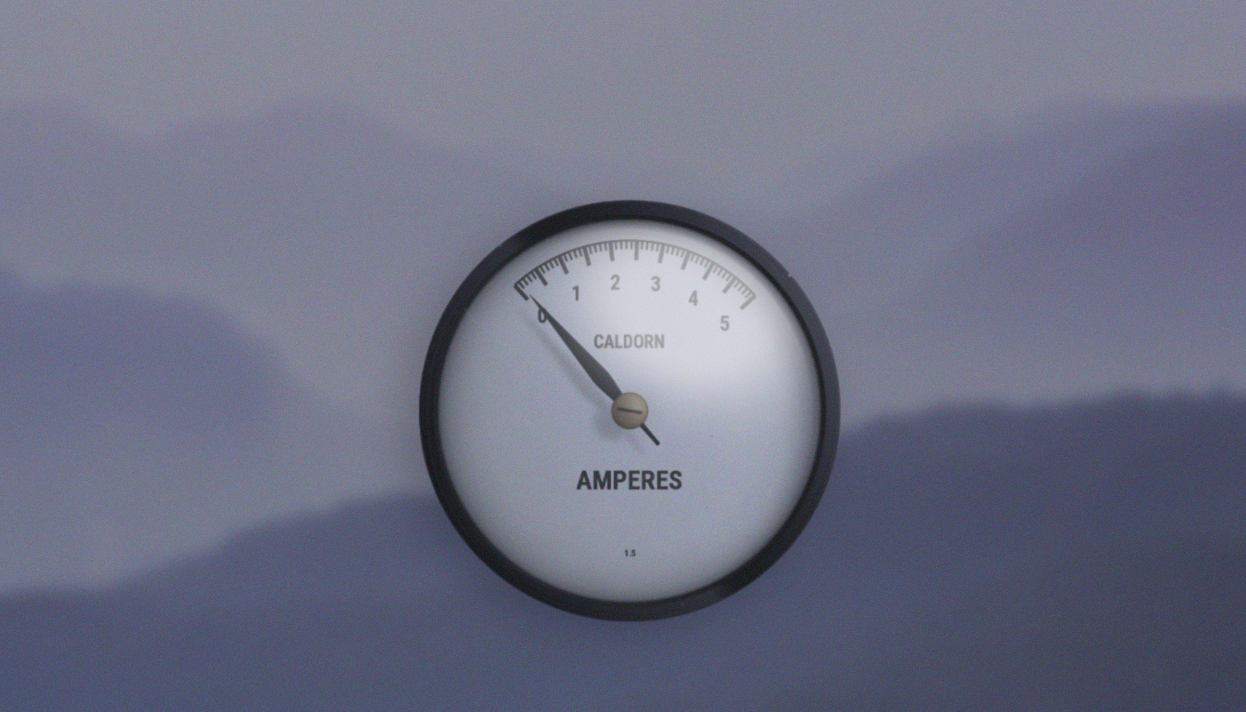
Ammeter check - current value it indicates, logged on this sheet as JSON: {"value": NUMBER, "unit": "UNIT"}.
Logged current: {"value": 0.1, "unit": "A"}
